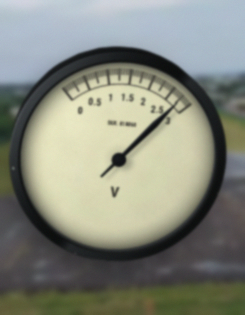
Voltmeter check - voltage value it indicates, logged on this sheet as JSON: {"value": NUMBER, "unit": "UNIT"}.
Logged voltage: {"value": 2.75, "unit": "V"}
